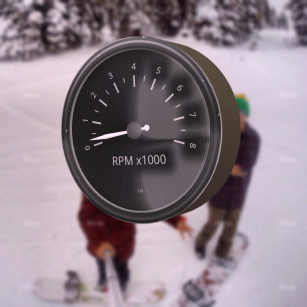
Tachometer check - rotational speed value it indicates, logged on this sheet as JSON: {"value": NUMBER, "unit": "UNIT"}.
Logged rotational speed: {"value": 250, "unit": "rpm"}
